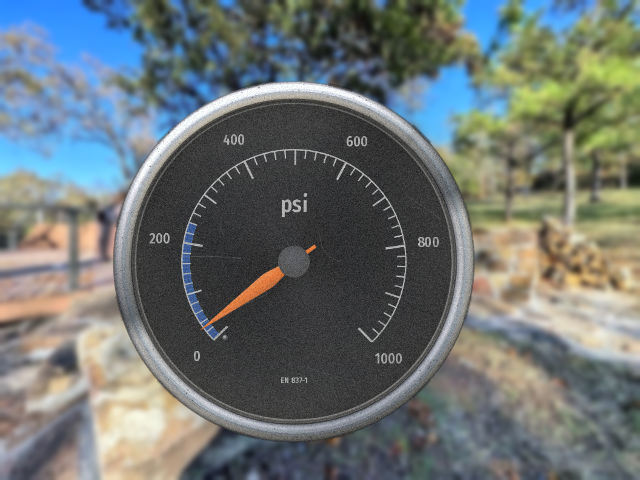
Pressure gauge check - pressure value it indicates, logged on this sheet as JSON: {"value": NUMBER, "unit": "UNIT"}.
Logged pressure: {"value": 30, "unit": "psi"}
